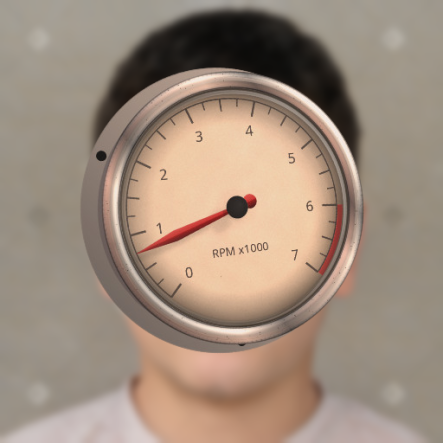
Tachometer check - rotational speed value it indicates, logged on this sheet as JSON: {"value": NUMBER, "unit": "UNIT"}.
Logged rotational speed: {"value": 750, "unit": "rpm"}
